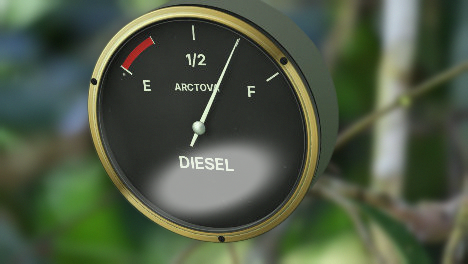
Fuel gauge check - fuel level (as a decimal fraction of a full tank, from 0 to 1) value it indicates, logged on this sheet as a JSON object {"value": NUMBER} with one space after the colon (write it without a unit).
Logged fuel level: {"value": 0.75}
